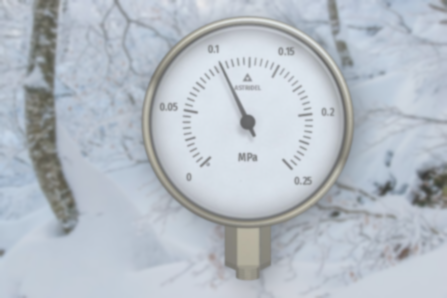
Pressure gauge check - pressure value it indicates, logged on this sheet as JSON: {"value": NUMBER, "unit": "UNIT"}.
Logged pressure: {"value": 0.1, "unit": "MPa"}
